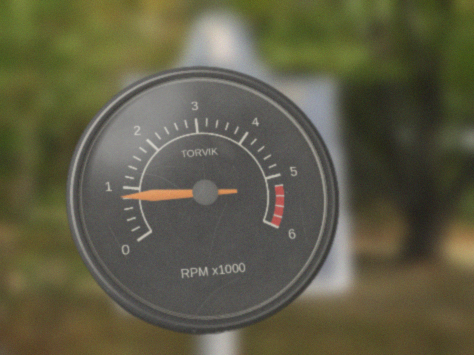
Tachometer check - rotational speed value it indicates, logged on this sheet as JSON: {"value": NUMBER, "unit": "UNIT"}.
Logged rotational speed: {"value": 800, "unit": "rpm"}
